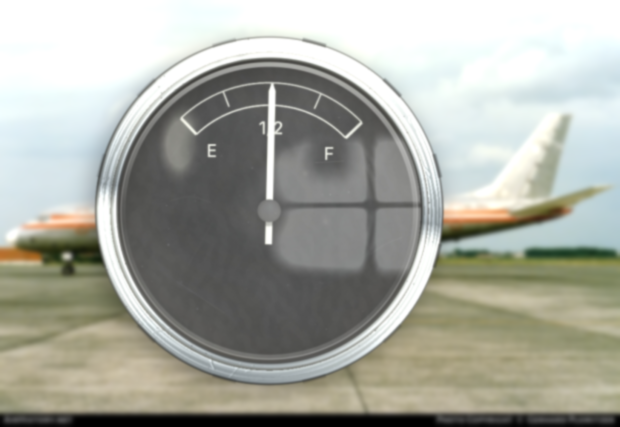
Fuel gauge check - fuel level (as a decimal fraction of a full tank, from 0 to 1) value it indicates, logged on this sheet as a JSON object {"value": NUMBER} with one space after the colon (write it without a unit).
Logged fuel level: {"value": 0.5}
